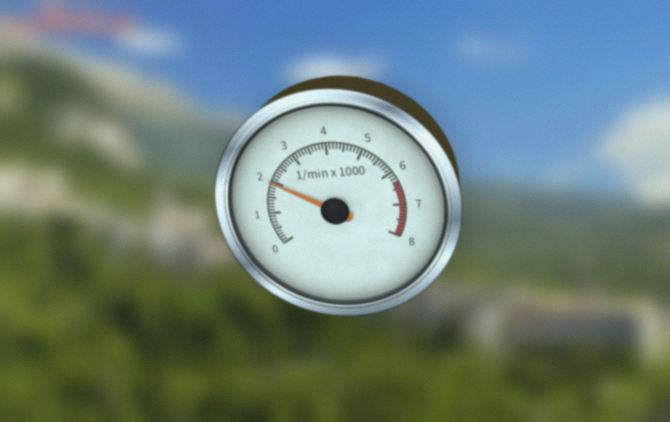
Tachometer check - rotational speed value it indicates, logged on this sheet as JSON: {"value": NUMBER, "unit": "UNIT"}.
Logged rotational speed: {"value": 2000, "unit": "rpm"}
